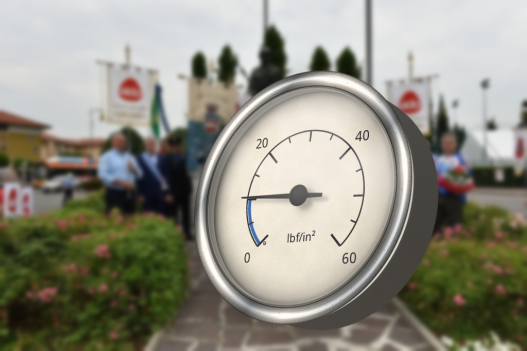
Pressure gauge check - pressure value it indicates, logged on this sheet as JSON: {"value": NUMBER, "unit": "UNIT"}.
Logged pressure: {"value": 10, "unit": "psi"}
